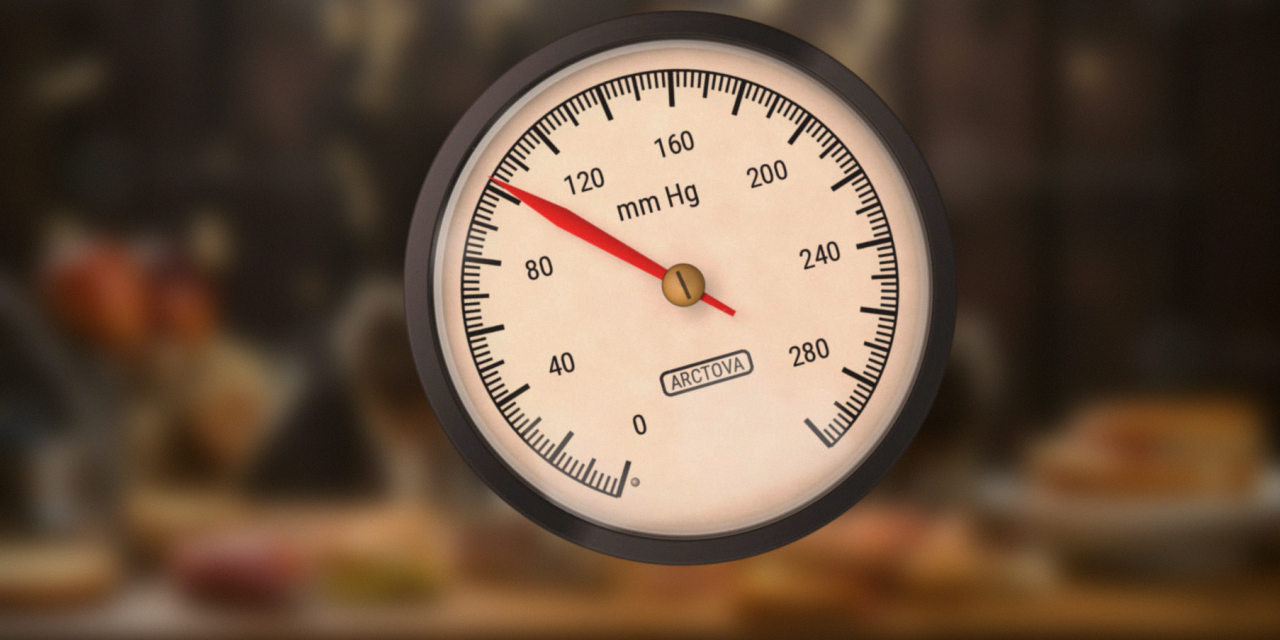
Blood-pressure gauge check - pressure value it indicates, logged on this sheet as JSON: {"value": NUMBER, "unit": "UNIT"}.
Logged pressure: {"value": 102, "unit": "mmHg"}
